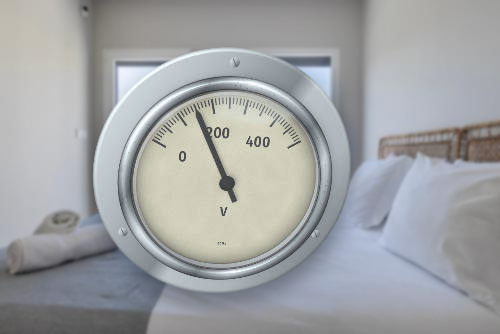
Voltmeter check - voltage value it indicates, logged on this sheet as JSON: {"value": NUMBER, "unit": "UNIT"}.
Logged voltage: {"value": 150, "unit": "V"}
